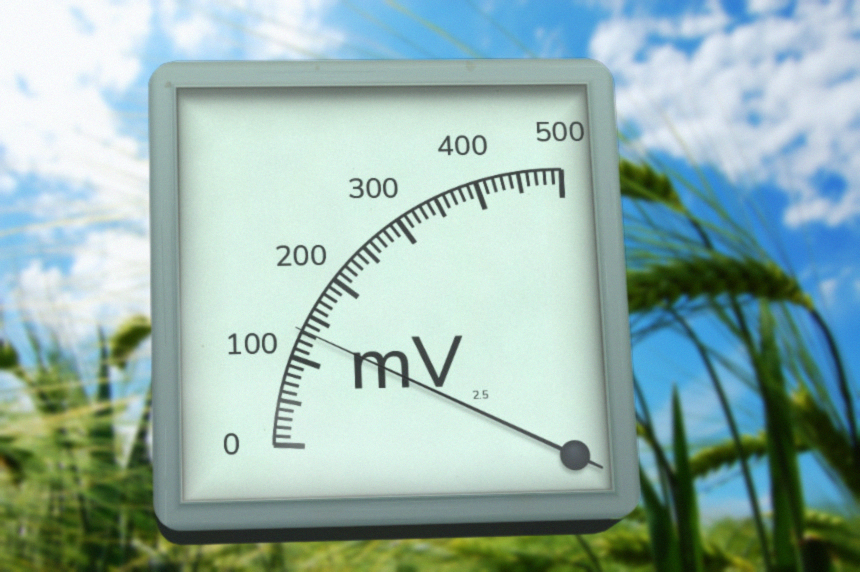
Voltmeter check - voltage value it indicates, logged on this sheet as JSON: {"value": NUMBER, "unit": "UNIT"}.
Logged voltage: {"value": 130, "unit": "mV"}
